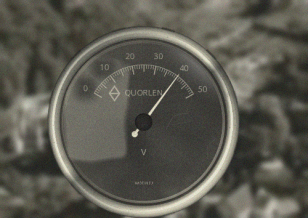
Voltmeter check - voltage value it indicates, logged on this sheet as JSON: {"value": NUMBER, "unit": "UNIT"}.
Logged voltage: {"value": 40, "unit": "V"}
